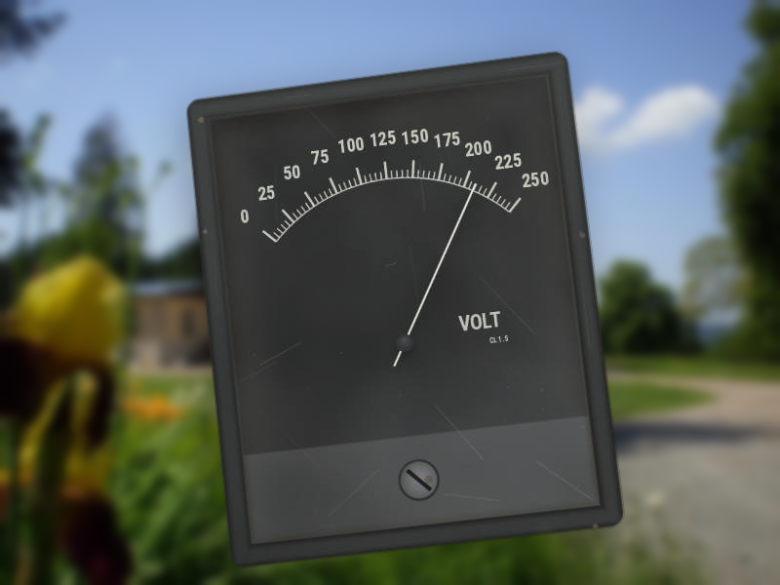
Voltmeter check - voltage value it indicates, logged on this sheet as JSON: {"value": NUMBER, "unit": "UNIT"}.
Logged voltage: {"value": 210, "unit": "V"}
